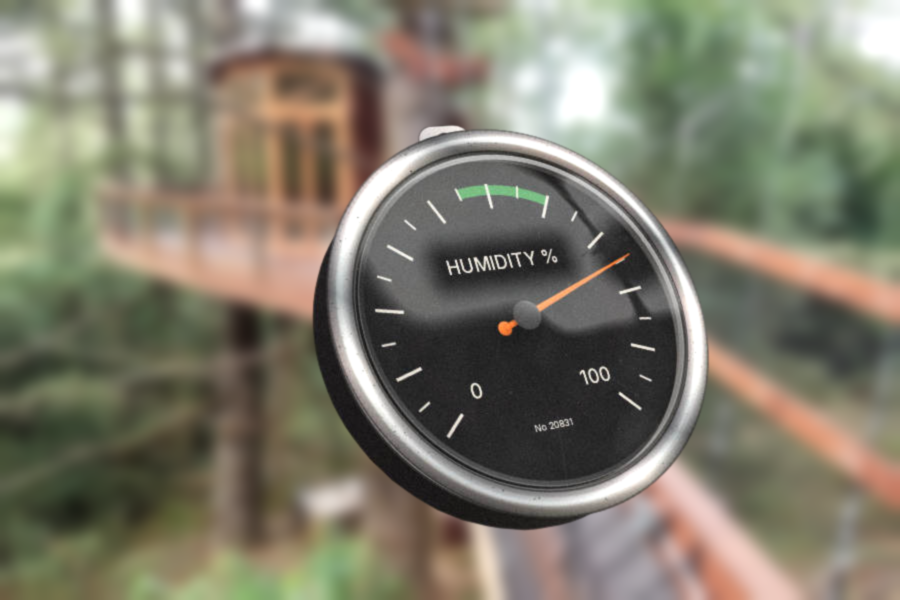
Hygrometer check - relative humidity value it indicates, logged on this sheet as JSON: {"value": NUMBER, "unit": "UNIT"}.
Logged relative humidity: {"value": 75, "unit": "%"}
